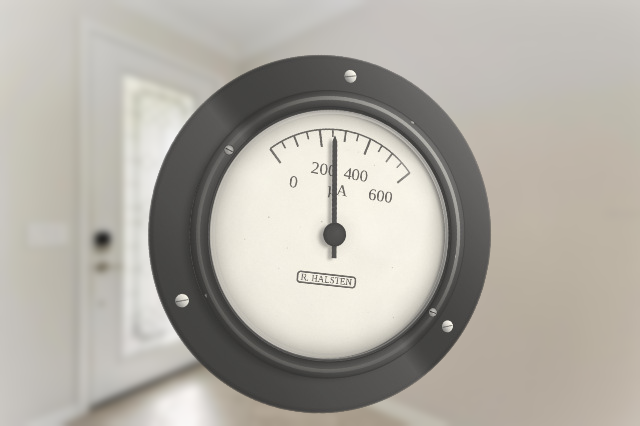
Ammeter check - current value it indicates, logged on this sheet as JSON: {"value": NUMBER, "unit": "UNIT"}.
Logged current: {"value": 250, "unit": "µA"}
